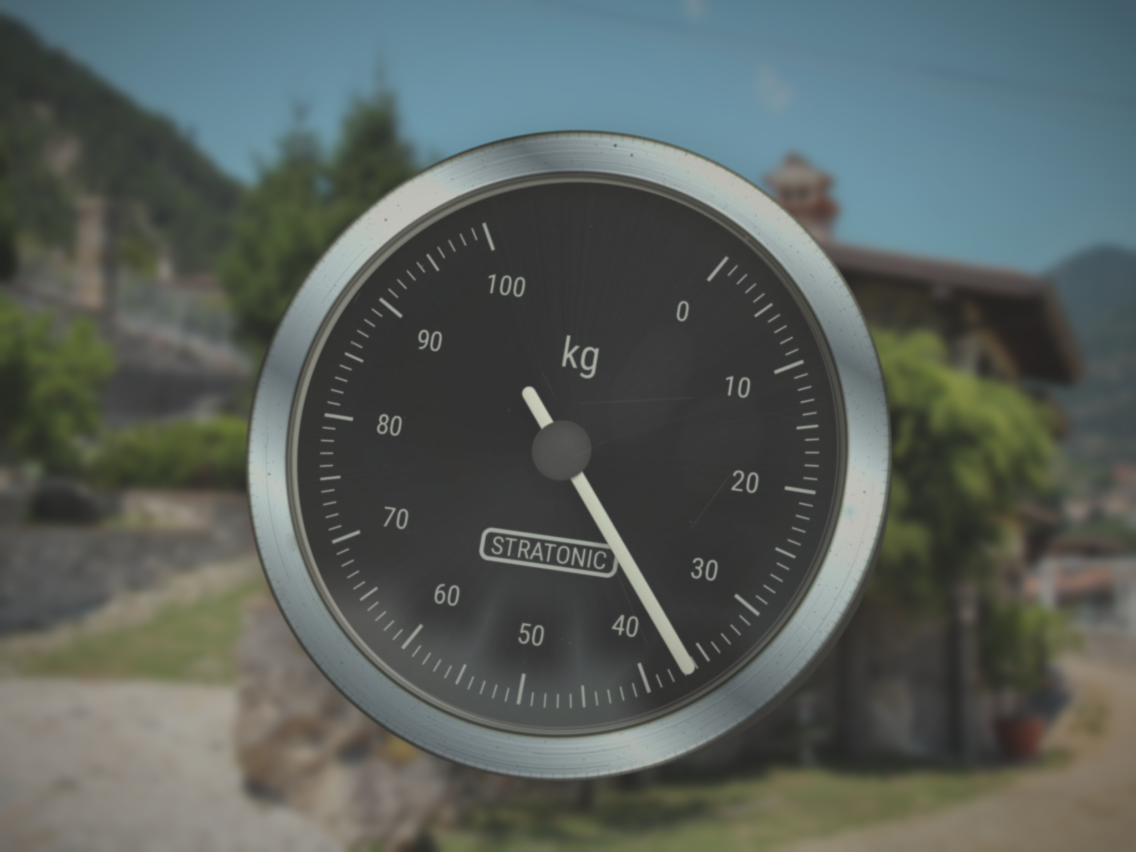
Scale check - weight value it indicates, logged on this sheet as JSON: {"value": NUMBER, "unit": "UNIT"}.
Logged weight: {"value": 36.5, "unit": "kg"}
